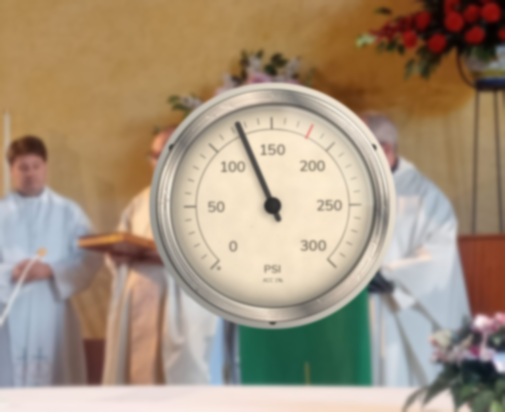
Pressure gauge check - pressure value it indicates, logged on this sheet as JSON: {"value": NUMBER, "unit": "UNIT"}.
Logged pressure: {"value": 125, "unit": "psi"}
